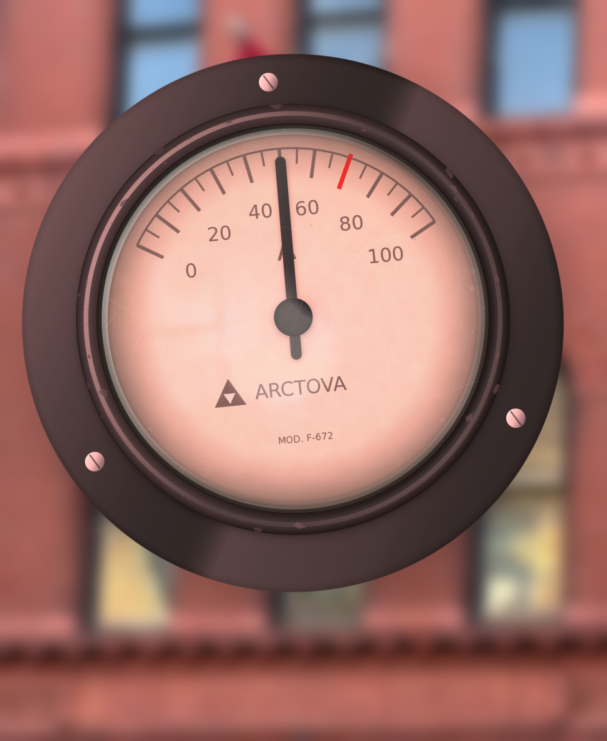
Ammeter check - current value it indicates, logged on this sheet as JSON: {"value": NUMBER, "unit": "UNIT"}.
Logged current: {"value": 50, "unit": "A"}
